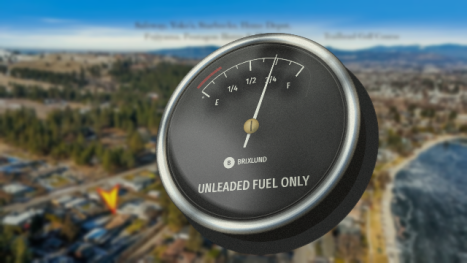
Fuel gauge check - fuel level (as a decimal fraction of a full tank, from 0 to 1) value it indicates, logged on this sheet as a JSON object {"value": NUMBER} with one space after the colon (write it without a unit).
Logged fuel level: {"value": 0.75}
